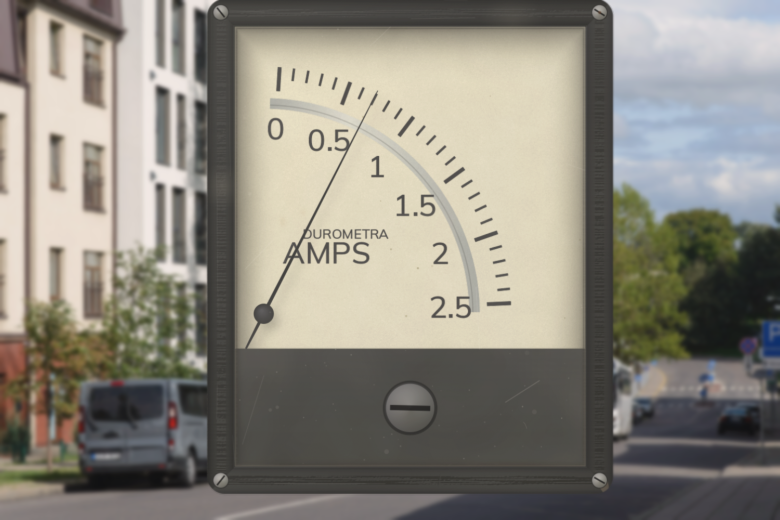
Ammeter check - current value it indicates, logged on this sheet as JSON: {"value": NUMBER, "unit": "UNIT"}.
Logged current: {"value": 0.7, "unit": "A"}
